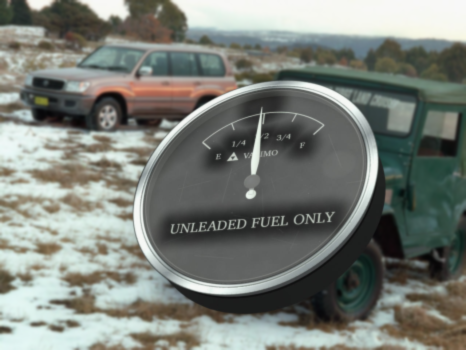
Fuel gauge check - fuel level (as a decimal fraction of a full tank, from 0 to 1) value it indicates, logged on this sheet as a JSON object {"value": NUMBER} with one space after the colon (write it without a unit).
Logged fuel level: {"value": 0.5}
